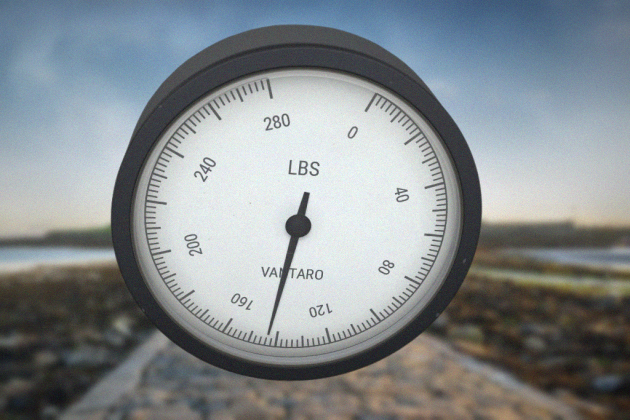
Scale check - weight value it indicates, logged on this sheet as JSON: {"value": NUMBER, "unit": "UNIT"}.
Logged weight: {"value": 144, "unit": "lb"}
